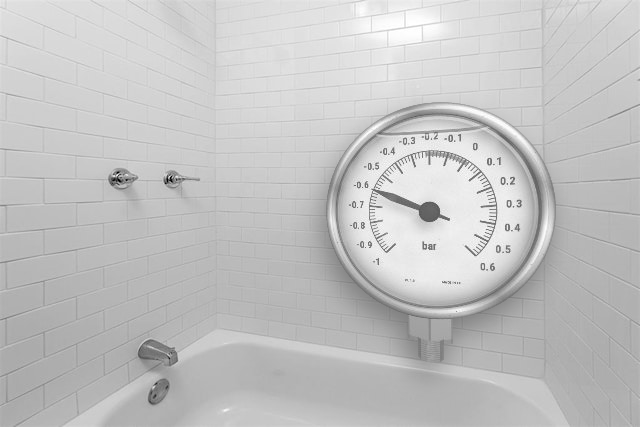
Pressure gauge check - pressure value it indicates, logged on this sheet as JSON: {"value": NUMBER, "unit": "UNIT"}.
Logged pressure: {"value": -0.6, "unit": "bar"}
